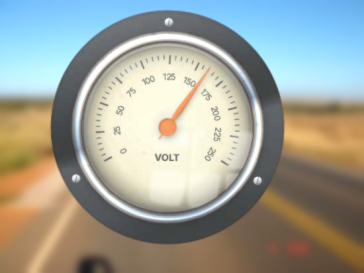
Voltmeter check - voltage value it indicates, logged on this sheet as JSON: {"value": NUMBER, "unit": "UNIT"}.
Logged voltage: {"value": 160, "unit": "V"}
